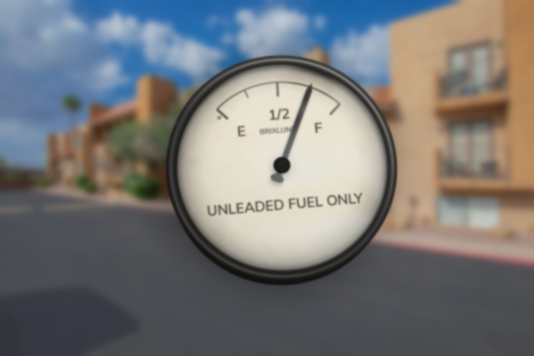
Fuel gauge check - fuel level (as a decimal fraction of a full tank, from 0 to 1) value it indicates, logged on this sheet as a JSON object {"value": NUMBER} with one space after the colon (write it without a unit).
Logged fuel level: {"value": 0.75}
